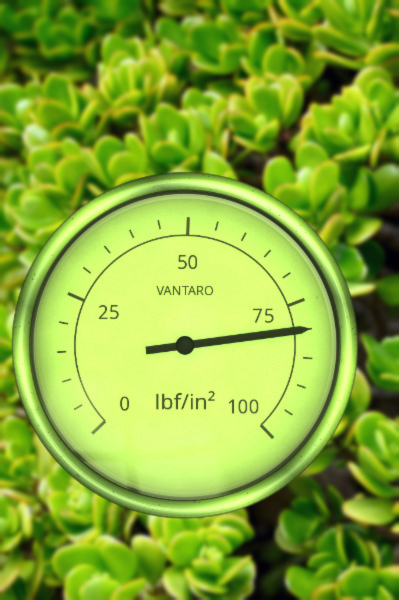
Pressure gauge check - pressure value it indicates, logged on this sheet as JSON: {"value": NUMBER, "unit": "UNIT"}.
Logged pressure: {"value": 80, "unit": "psi"}
